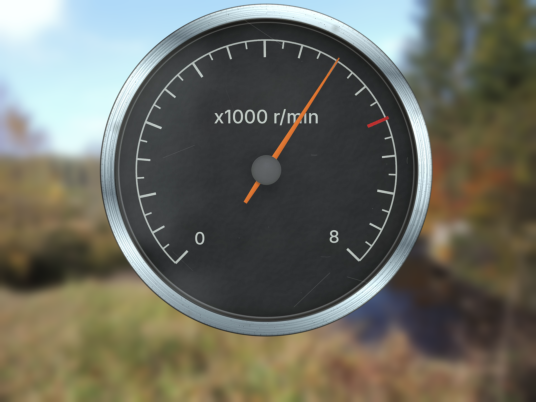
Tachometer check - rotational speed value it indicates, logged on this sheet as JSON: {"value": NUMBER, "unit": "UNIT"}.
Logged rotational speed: {"value": 5000, "unit": "rpm"}
